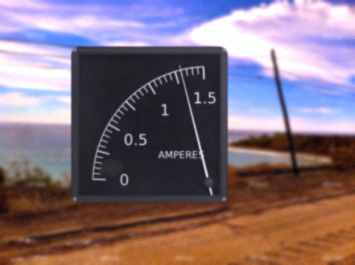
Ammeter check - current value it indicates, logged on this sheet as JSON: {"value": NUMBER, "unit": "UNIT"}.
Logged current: {"value": 1.3, "unit": "A"}
